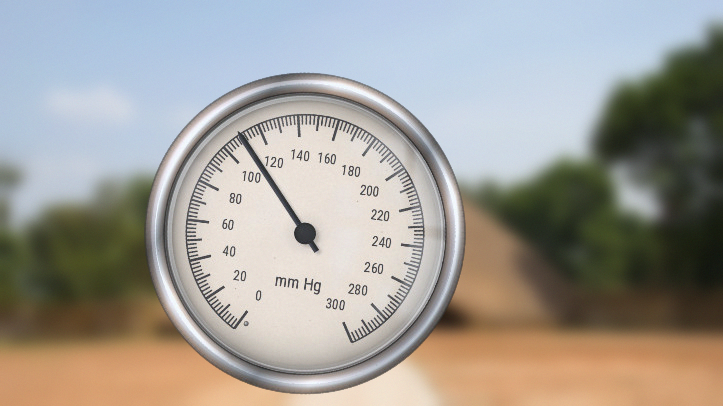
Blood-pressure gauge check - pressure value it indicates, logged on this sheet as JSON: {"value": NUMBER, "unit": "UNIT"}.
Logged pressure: {"value": 110, "unit": "mmHg"}
